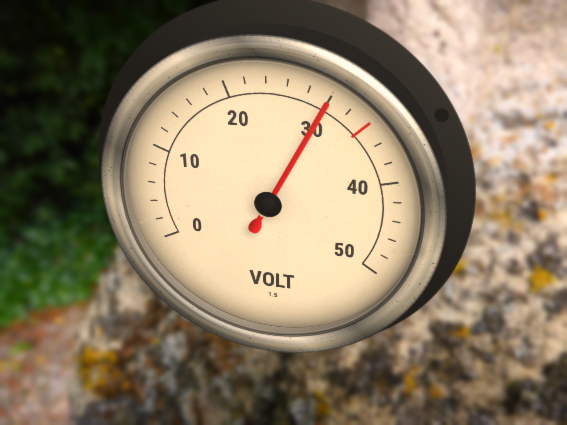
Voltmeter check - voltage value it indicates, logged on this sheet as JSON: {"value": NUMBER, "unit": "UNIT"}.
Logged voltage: {"value": 30, "unit": "V"}
